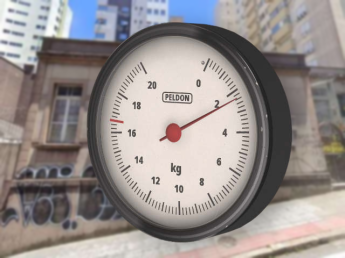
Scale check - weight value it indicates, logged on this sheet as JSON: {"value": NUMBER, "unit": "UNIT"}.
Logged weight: {"value": 2.4, "unit": "kg"}
